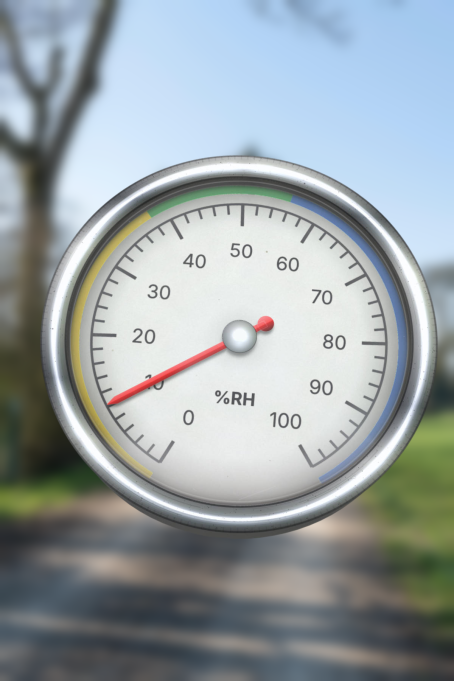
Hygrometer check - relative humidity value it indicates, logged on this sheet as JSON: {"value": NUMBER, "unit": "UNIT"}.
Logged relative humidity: {"value": 10, "unit": "%"}
